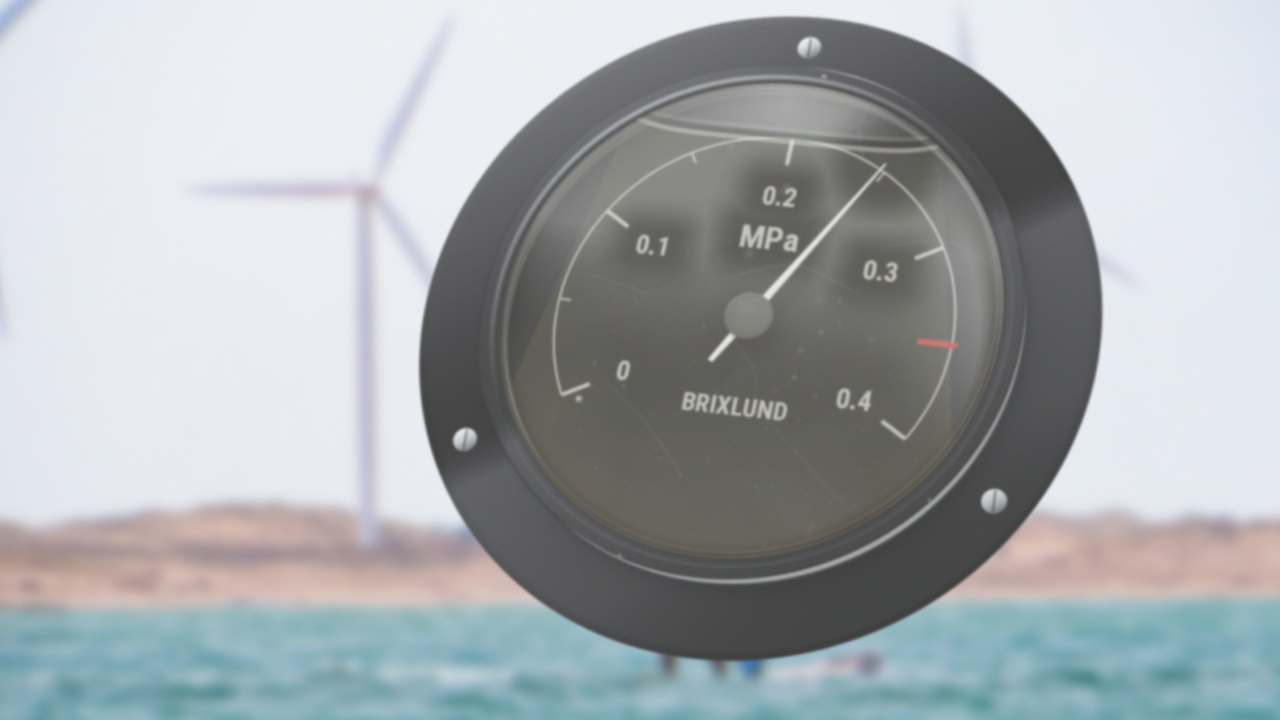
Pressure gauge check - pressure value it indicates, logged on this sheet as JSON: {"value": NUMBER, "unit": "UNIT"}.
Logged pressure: {"value": 0.25, "unit": "MPa"}
